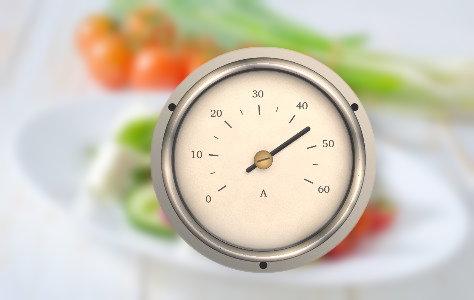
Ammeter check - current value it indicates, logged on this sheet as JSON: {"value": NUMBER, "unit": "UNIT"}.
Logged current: {"value": 45, "unit": "A"}
